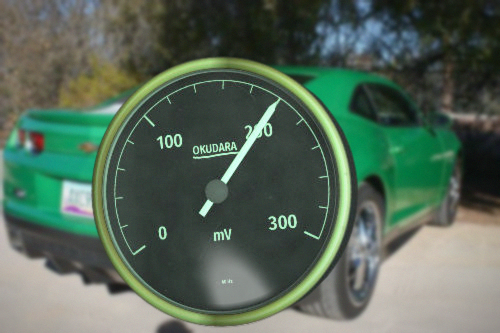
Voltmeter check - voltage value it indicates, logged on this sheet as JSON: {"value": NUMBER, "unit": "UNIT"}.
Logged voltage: {"value": 200, "unit": "mV"}
